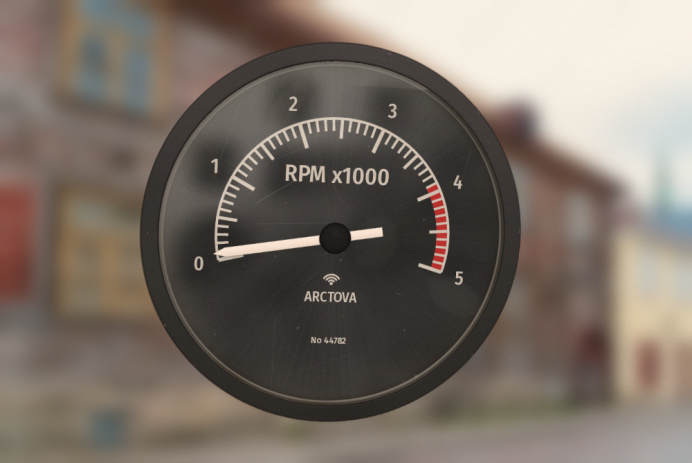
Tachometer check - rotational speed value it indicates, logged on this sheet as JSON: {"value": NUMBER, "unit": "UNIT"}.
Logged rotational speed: {"value": 100, "unit": "rpm"}
